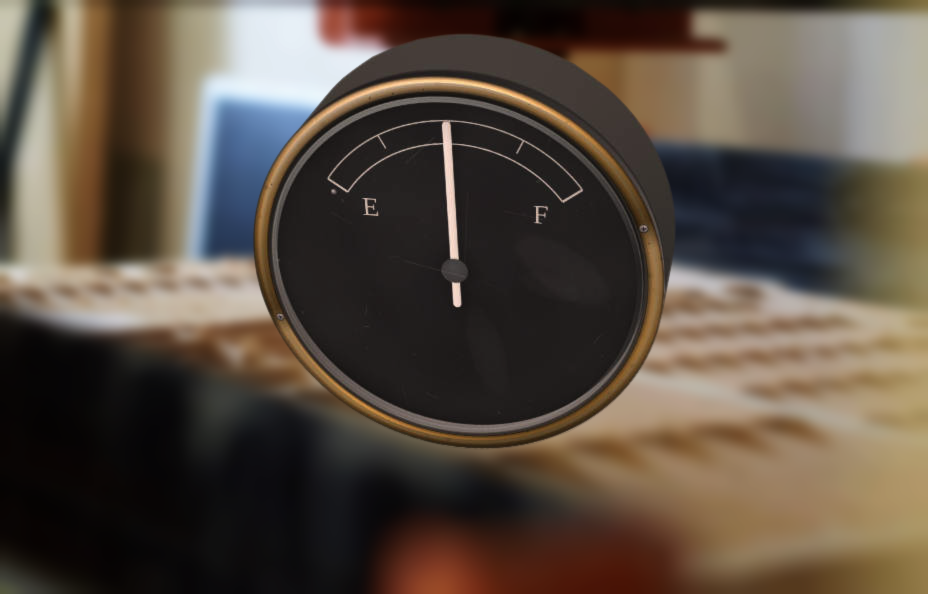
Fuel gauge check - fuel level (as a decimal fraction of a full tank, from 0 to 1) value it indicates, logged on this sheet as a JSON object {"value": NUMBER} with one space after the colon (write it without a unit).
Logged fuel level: {"value": 0.5}
